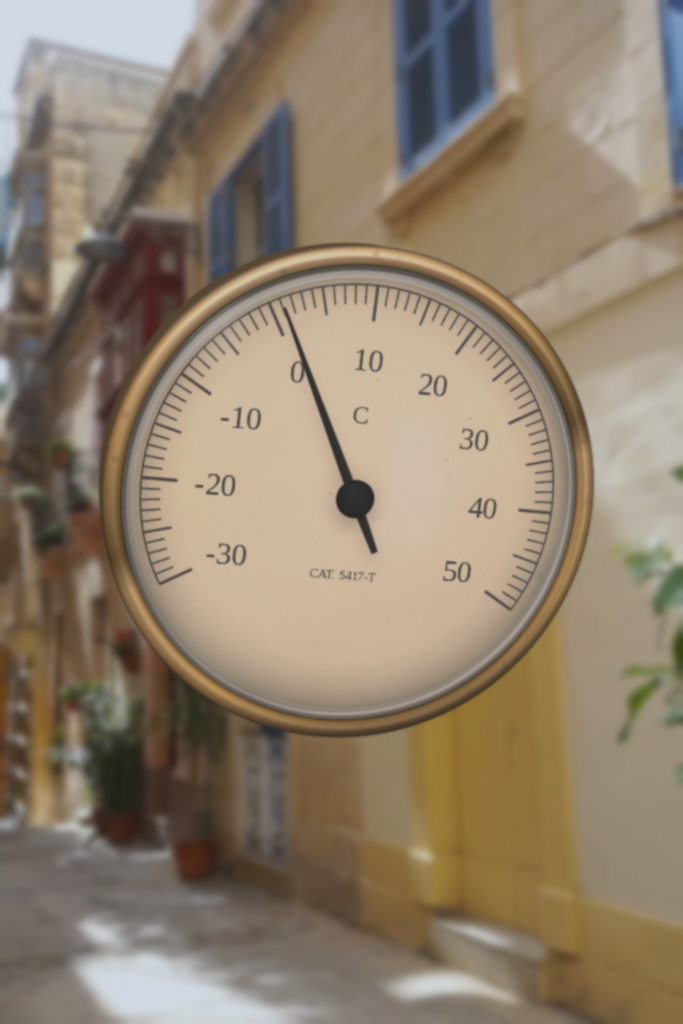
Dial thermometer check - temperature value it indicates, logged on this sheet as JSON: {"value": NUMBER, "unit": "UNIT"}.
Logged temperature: {"value": 1, "unit": "°C"}
